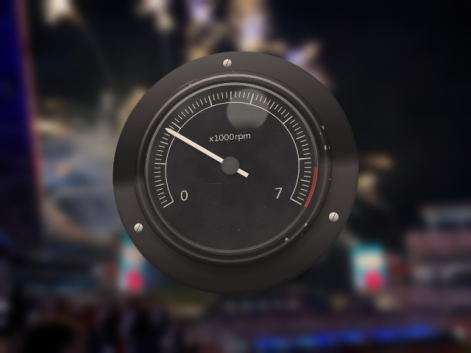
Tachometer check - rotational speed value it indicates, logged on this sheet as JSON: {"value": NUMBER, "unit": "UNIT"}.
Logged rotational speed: {"value": 1800, "unit": "rpm"}
